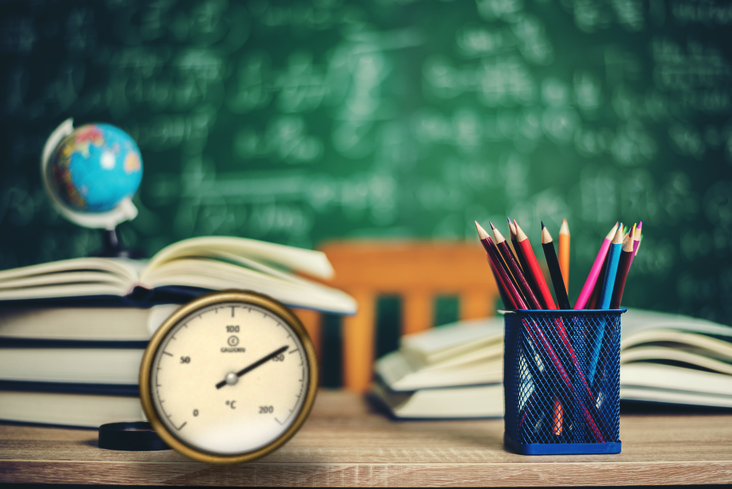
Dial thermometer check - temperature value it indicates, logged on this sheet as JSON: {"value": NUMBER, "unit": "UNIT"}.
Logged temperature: {"value": 145, "unit": "°C"}
